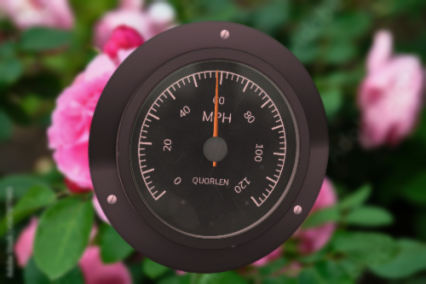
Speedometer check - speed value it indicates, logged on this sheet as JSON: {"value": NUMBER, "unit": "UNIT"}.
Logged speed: {"value": 58, "unit": "mph"}
